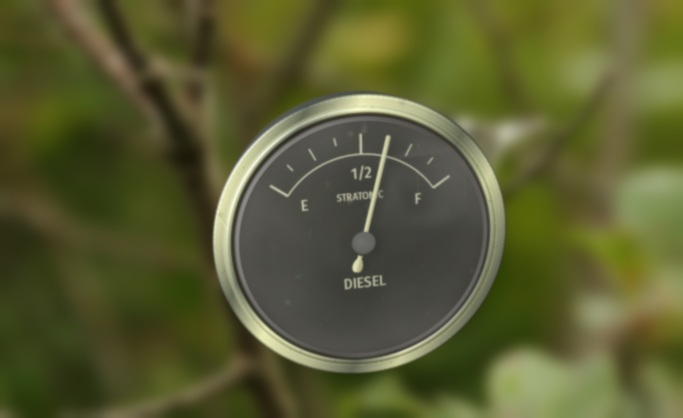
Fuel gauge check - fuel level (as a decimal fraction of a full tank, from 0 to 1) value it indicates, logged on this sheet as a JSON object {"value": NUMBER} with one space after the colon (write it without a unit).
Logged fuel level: {"value": 0.625}
